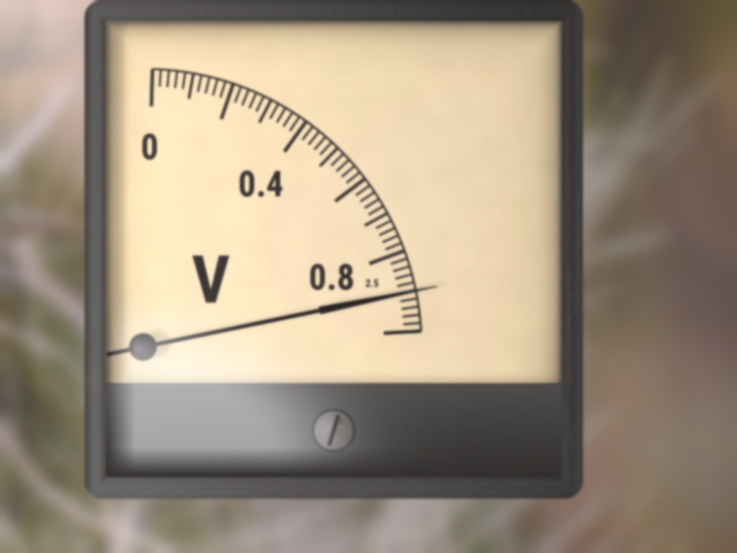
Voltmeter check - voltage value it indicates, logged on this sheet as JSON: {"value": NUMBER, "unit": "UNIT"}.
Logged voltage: {"value": 0.9, "unit": "V"}
